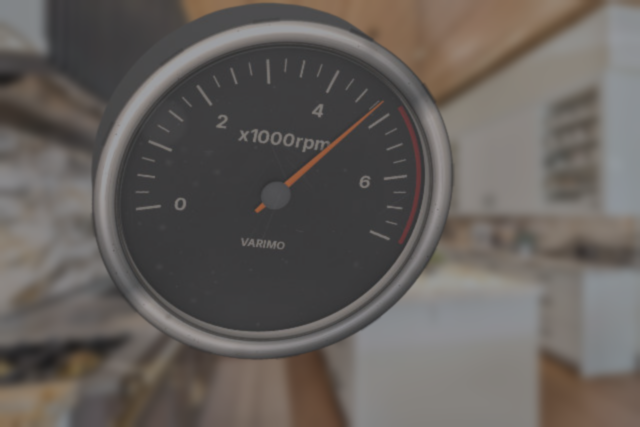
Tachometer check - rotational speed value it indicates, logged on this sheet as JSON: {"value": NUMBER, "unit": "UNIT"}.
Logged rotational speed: {"value": 4750, "unit": "rpm"}
